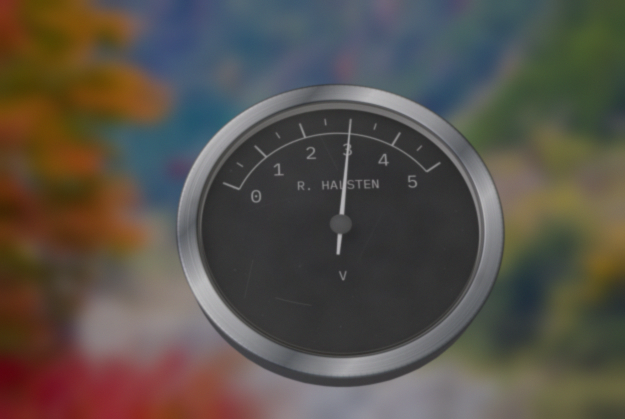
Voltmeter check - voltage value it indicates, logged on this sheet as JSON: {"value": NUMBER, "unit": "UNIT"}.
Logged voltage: {"value": 3, "unit": "V"}
